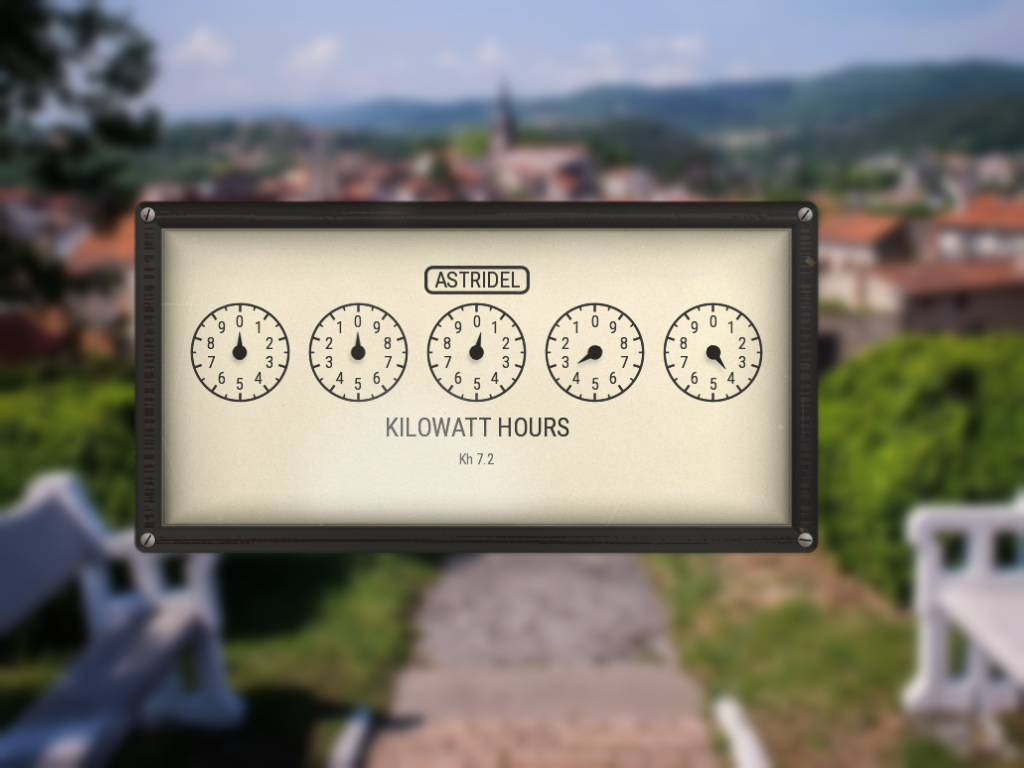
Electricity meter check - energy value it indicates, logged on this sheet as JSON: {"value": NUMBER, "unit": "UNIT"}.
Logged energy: {"value": 34, "unit": "kWh"}
